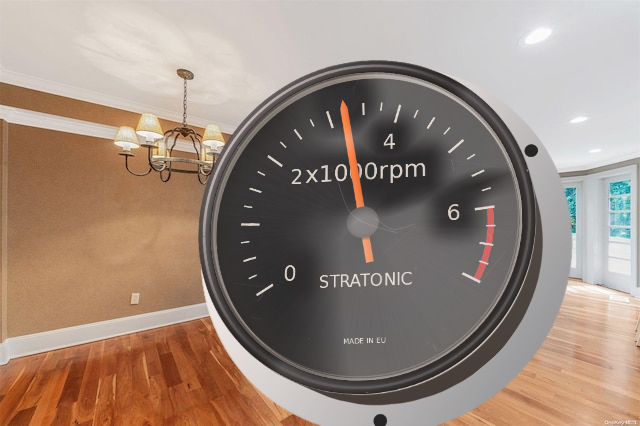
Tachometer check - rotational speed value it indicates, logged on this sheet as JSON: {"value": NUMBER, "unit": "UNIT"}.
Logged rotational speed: {"value": 3250, "unit": "rpm"}
